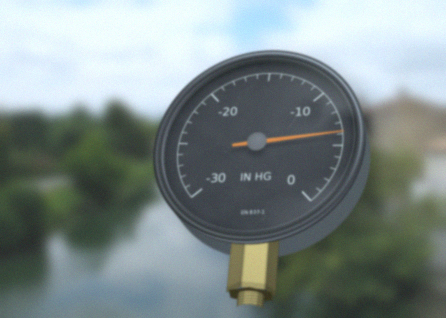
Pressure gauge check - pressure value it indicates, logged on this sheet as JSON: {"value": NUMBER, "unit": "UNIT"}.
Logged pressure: {"value": -6, "unit": "inHg"}
